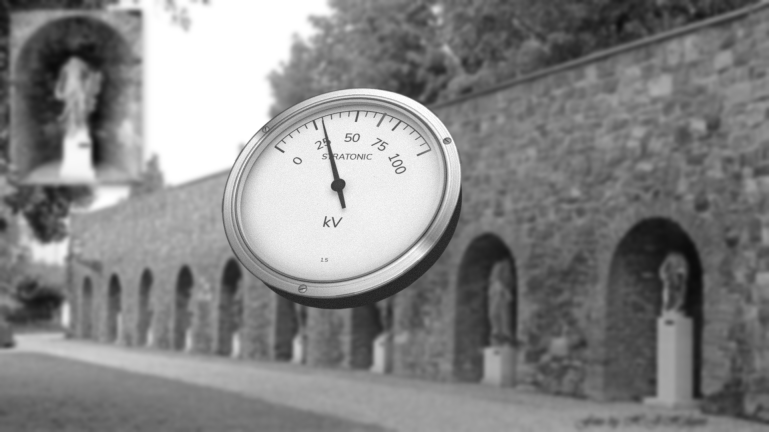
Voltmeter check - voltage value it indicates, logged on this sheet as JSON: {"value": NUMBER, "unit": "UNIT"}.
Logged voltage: {"value": 30, "unit": "kV"}
